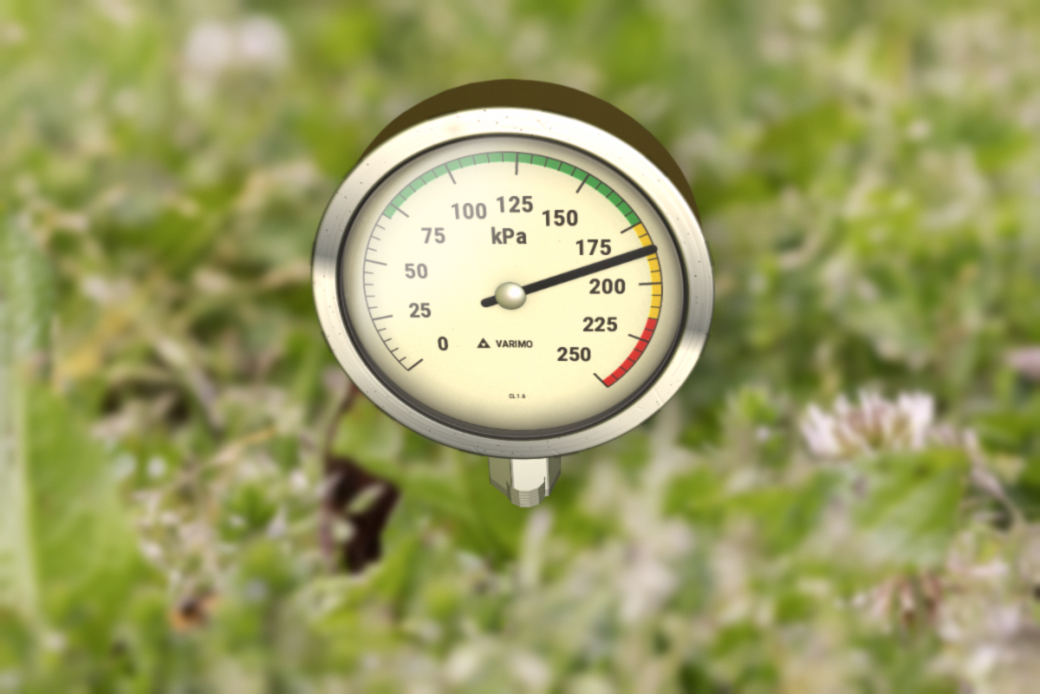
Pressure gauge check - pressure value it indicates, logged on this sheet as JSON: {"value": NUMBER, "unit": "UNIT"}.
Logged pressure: {"value": 185, "unit": "kPa"}
